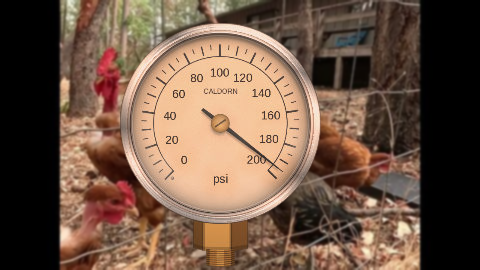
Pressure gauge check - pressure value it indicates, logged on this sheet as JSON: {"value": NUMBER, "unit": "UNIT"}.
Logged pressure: {"value": 195, "unit": "psi"}
